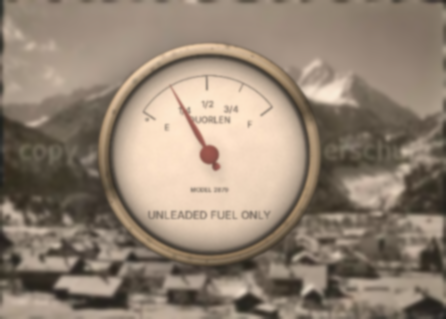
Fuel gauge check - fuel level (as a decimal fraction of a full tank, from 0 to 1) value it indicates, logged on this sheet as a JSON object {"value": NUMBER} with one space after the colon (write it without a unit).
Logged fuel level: {"value": 0.25}
